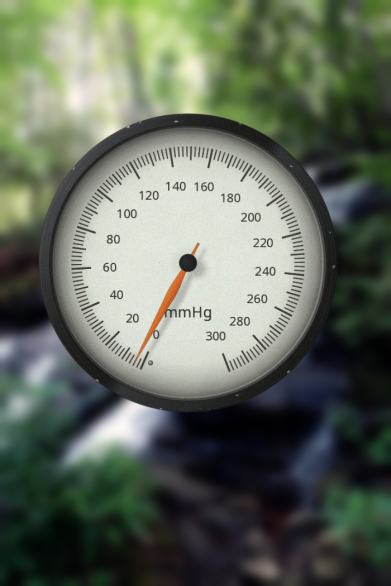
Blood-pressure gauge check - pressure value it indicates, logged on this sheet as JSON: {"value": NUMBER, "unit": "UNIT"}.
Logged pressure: {"value": 4, "unit": "mmHg"}
